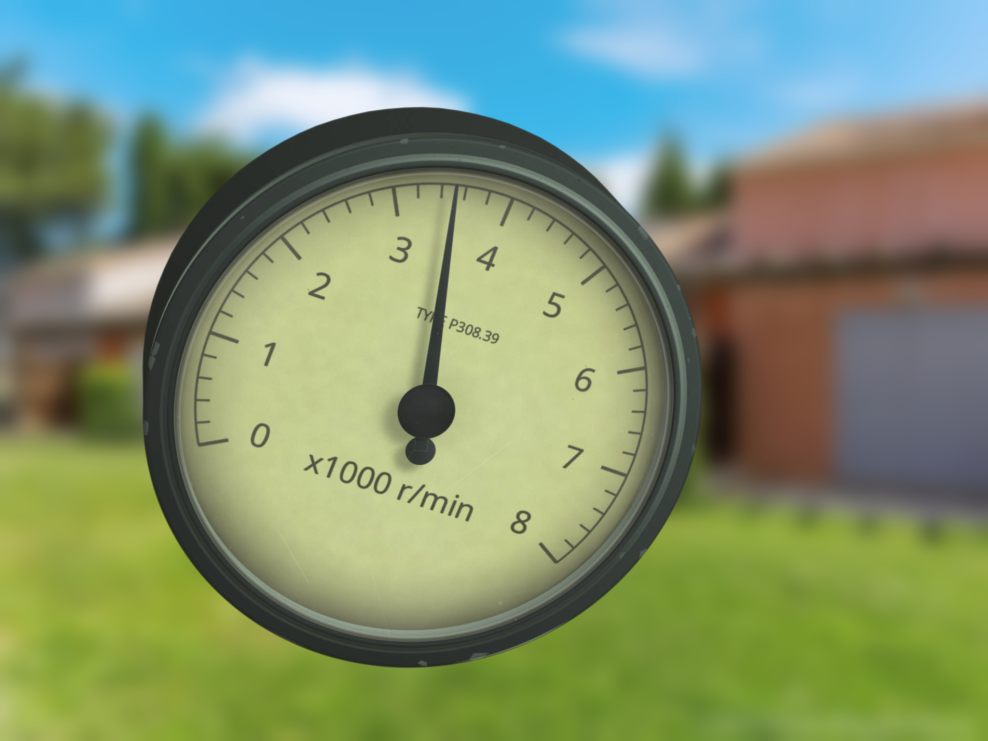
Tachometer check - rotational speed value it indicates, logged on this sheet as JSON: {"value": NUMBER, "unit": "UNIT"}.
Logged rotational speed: {"value": 3500, "unit": "rpm"}
